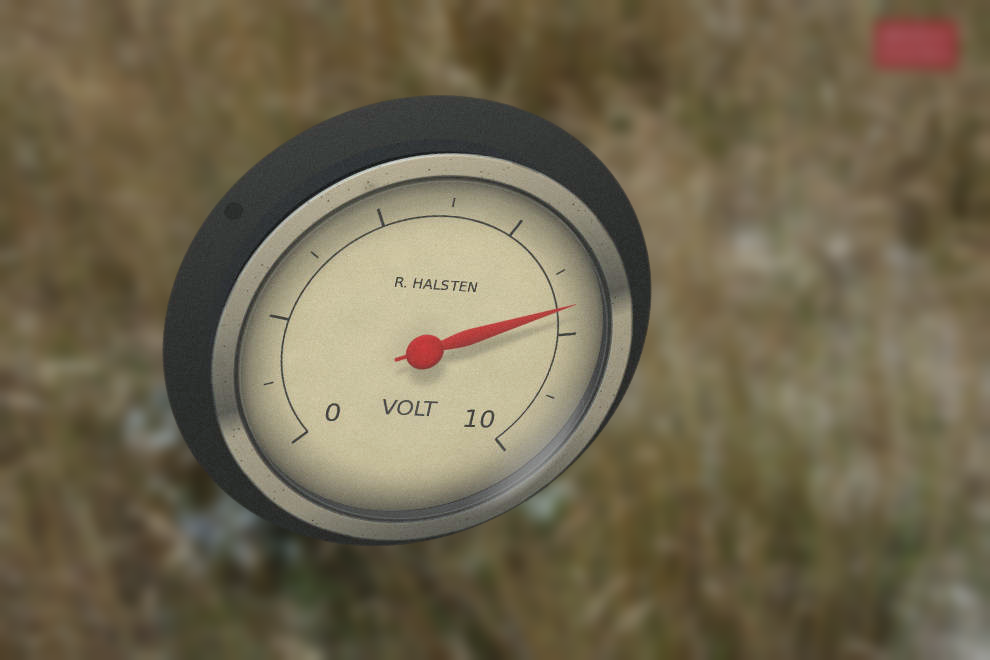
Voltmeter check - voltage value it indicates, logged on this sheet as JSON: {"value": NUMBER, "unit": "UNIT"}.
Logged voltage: {"value": 7.5, "unit": "V"}
